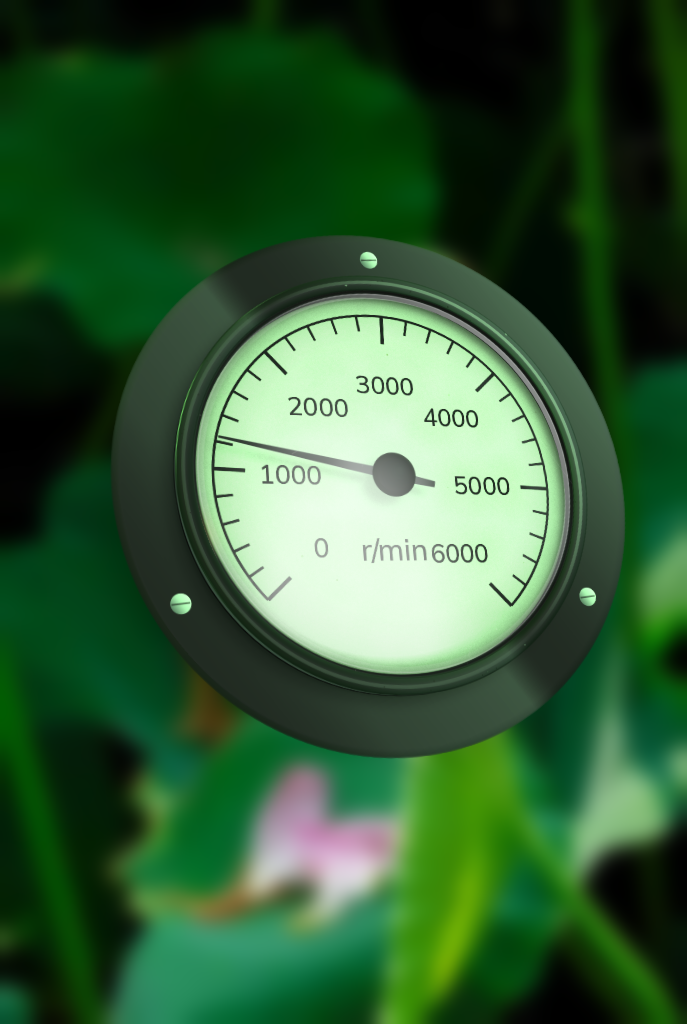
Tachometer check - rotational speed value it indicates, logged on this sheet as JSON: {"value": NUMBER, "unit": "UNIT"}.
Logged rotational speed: {"value": 1200, "unit": "rpm"}
